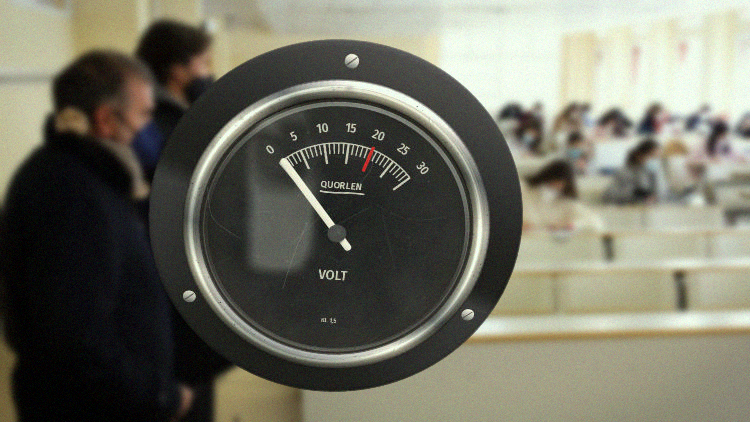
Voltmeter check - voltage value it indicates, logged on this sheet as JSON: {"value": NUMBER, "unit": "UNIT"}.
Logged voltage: {"value": 1, "unit": "V"}
